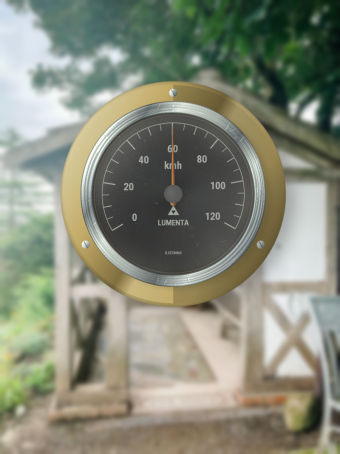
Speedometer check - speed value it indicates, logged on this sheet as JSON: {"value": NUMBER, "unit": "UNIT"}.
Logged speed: {"value": 60, "unit": "km/h"}
